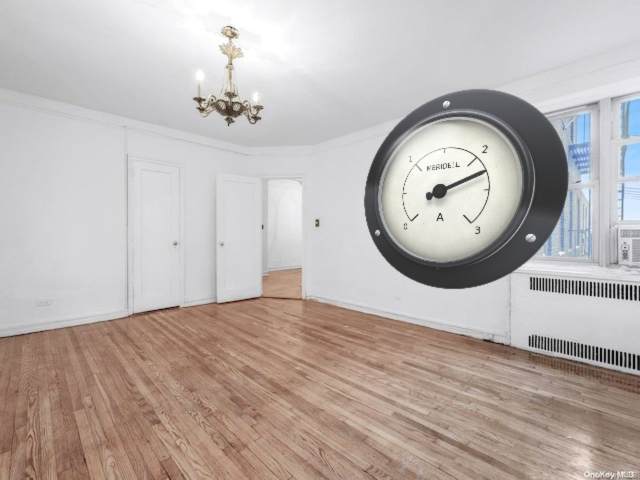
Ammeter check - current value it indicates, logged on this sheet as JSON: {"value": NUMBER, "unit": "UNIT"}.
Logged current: {"value": 2.25, "unit": "A"}
